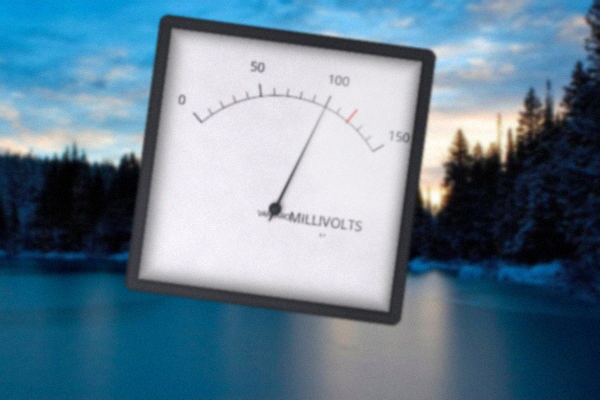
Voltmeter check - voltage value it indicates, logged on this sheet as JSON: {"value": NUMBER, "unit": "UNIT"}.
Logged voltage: {"value": 100, "unit": "mV"}
